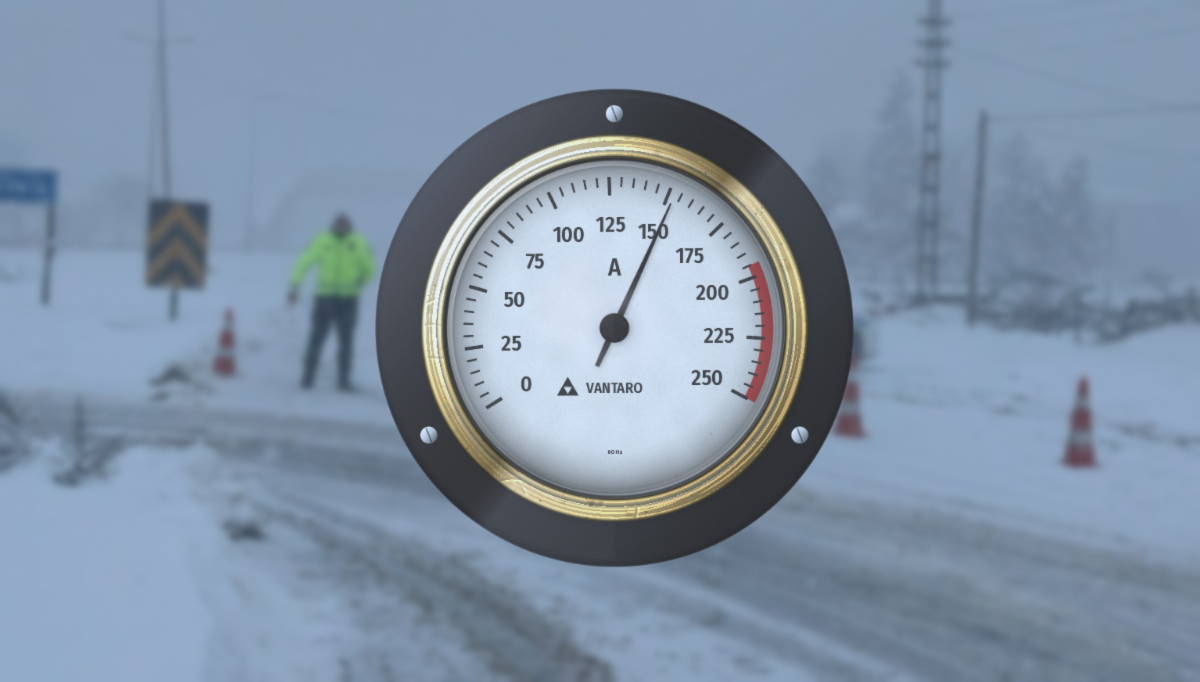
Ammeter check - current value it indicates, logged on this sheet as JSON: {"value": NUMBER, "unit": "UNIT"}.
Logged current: {"value": 152.5, "unit": "A"}
